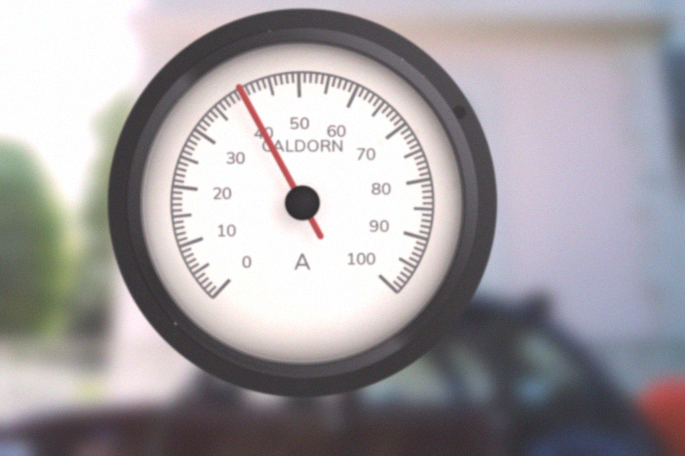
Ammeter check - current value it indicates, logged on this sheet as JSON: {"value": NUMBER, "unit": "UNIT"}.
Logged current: {"value": 40, "unit": "A"}
